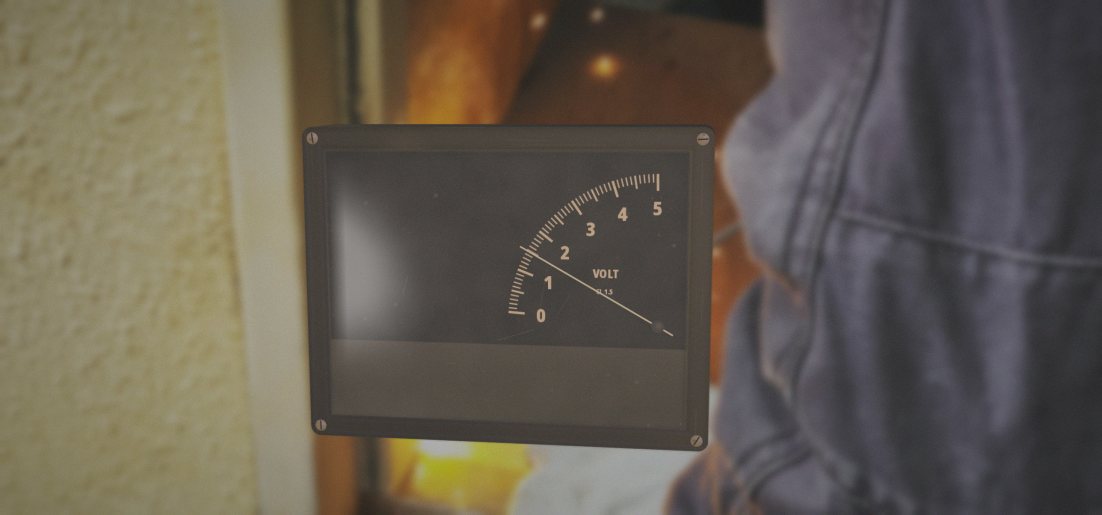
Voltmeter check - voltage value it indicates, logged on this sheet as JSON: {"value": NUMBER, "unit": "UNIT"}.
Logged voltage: {"value": 1.5, "unit": "V"}
